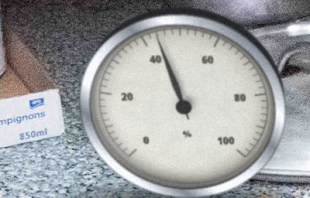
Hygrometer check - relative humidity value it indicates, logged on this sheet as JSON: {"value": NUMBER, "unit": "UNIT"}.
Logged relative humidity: {"value": 44, "unit": "%"}
